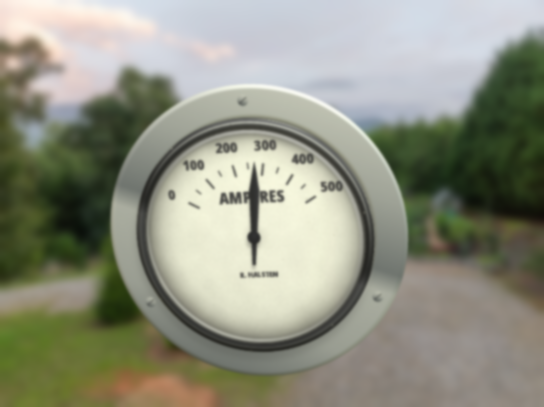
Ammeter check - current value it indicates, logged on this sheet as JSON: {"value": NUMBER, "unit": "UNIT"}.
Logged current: {"value": 275, "unit": "A"}
